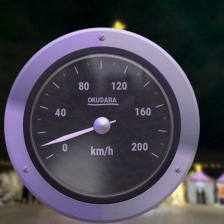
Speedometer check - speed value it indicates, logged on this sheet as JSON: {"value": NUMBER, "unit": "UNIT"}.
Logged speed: {"value": 10, "unit": "km/h"}
